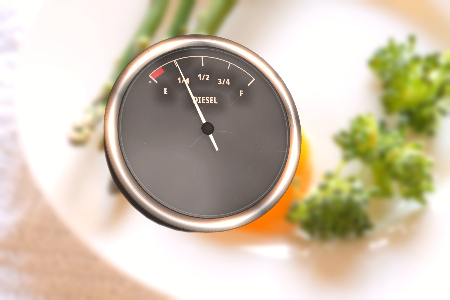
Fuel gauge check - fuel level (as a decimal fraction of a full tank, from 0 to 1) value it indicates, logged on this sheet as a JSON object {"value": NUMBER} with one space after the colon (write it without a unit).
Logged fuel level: {"value": 0.25}
